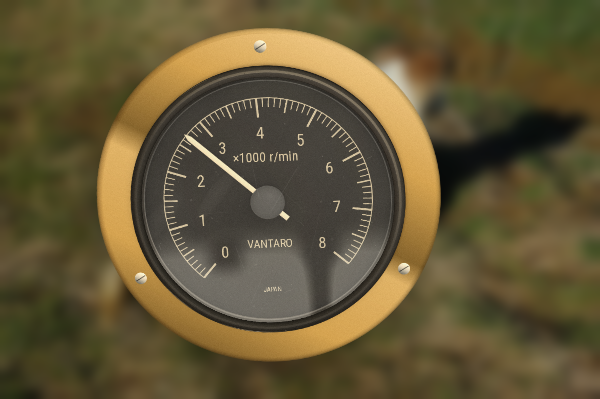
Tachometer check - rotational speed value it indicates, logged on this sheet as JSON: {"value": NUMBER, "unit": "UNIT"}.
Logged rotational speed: {"value": 2700, "unit": "rpm"}
